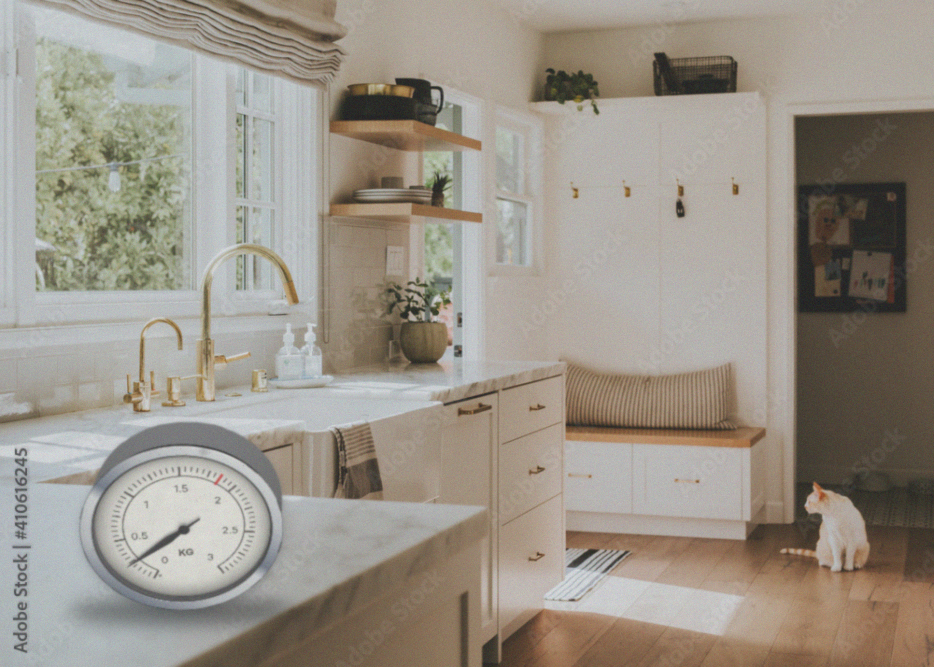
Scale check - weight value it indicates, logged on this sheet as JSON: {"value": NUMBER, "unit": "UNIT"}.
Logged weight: {"value": 0.25, "unit": "kg"}
